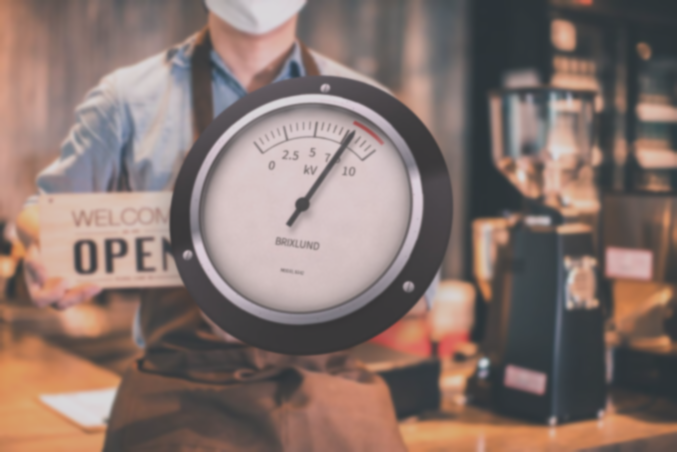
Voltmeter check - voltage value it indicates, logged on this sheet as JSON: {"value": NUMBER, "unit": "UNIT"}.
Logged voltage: {"value": 8, "unit": "kV"}
